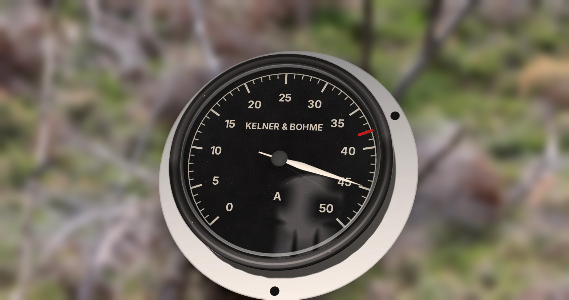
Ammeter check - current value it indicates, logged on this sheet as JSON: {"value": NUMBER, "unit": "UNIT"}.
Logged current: {"value": 45, "unit": "A"}
